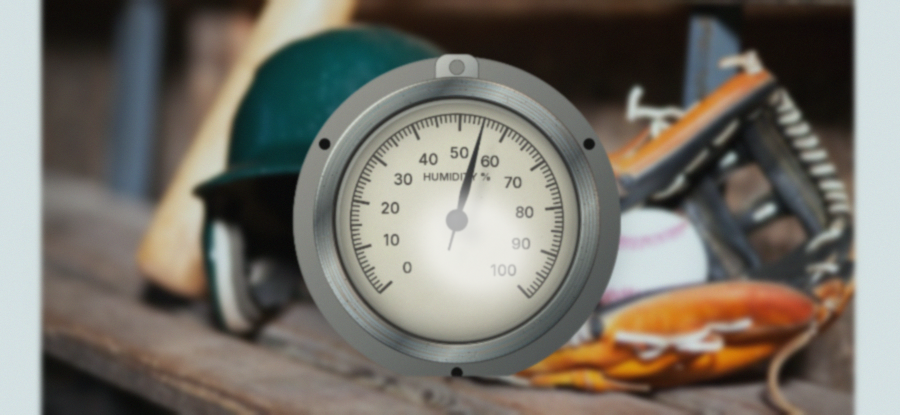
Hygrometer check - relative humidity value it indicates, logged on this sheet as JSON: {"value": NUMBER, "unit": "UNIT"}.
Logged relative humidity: {"value": 55, "unit": "%"}
